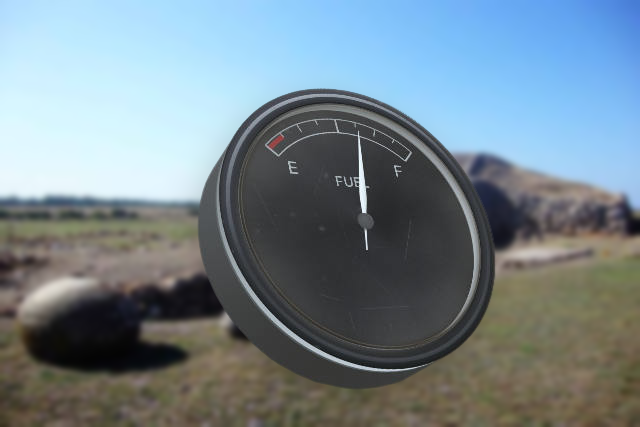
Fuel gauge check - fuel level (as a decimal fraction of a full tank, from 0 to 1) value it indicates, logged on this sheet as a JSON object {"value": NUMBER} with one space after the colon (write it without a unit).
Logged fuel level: {"value": 0.625}
